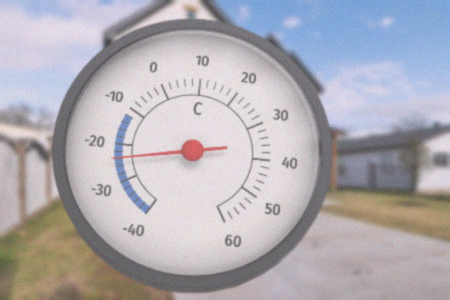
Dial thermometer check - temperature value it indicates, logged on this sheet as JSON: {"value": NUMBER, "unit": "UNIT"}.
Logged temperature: {"value": -24, "unit": "°C"}
